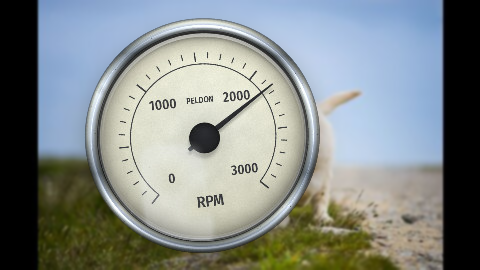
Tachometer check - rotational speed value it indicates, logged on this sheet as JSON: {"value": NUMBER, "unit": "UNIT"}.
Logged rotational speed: {"value": 2150, "unit": "rpm"}
